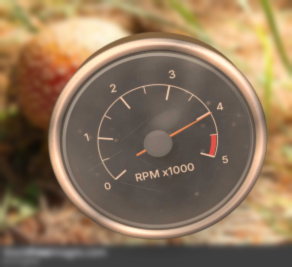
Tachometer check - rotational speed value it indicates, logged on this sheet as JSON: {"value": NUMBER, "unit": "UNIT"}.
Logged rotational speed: {"value": 4000, "unit": "rpm"}
